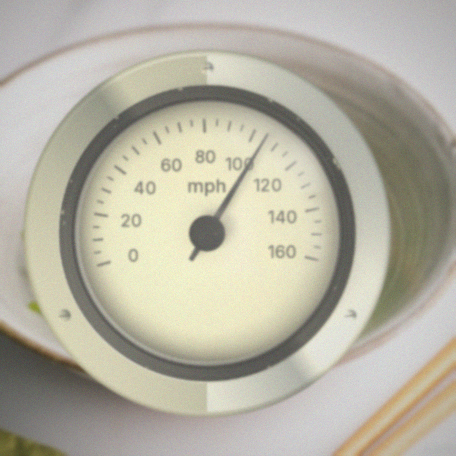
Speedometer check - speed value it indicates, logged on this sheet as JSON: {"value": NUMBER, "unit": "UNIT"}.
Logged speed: {"value": 105, "unit": "mph"}
